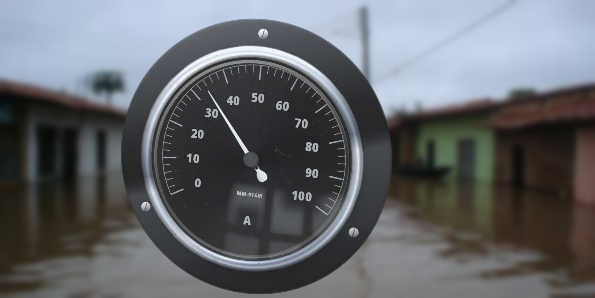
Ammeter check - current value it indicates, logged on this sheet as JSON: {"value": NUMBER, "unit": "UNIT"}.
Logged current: {"value": 34, "unit": "A"}
